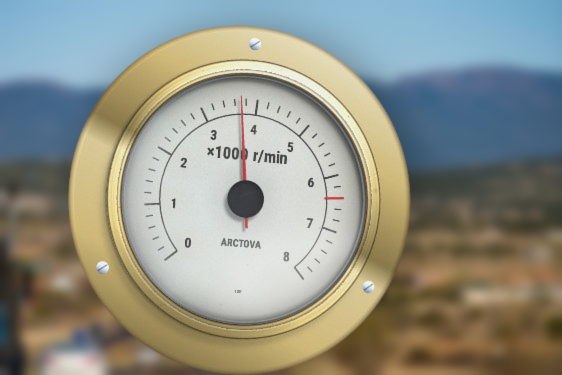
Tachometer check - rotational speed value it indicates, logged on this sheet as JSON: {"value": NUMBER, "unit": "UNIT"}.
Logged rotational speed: {"value": 3700, "unit": "rpm"}
